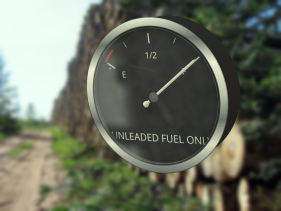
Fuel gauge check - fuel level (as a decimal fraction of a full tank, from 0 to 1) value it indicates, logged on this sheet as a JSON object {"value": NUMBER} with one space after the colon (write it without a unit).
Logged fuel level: {"value": 1}
